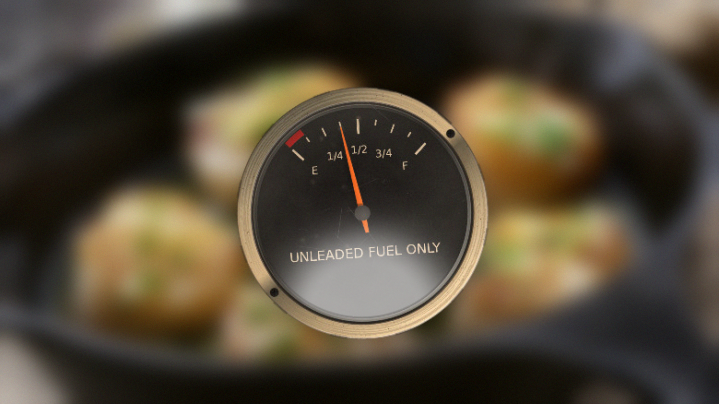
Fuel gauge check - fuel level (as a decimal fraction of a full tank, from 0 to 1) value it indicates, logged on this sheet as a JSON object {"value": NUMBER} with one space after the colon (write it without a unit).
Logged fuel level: {"value": 0.375}
